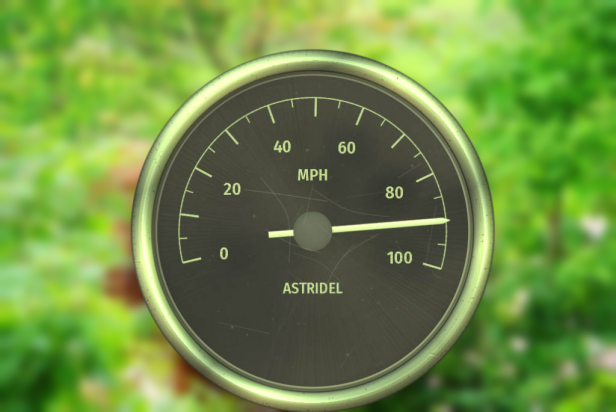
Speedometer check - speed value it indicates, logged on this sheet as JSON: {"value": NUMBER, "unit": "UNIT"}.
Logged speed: {"value": 90, "unit": "mph"}
